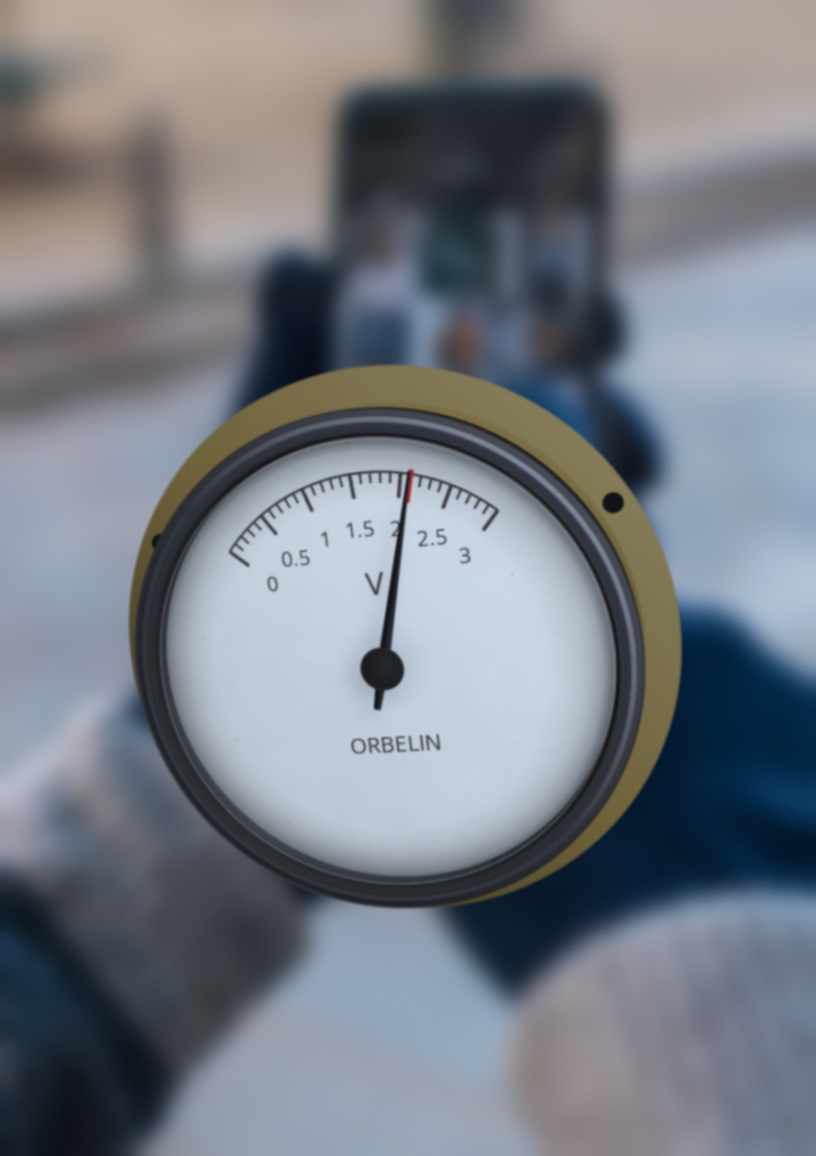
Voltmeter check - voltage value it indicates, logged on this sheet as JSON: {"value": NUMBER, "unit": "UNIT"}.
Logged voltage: {"value": 2.1, "unit": "V"}
